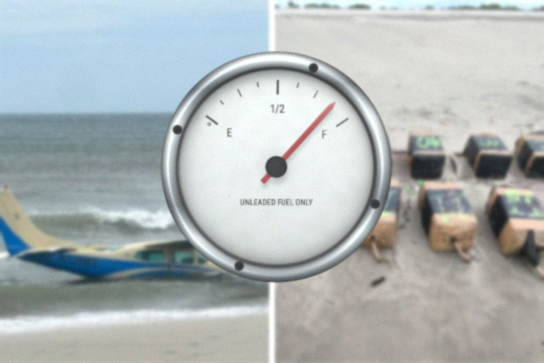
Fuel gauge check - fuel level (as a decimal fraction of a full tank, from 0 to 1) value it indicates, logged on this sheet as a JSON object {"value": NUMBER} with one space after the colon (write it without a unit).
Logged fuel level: {"value": 0.875}
